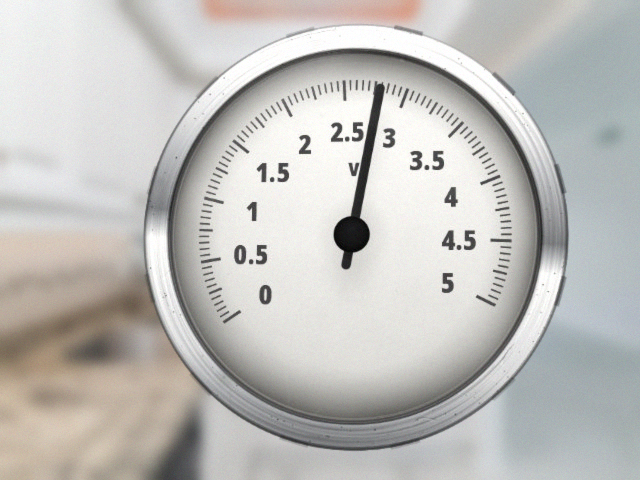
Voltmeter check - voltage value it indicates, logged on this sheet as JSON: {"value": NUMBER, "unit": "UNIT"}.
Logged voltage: {"value": 2.8, "unit": "V"}
